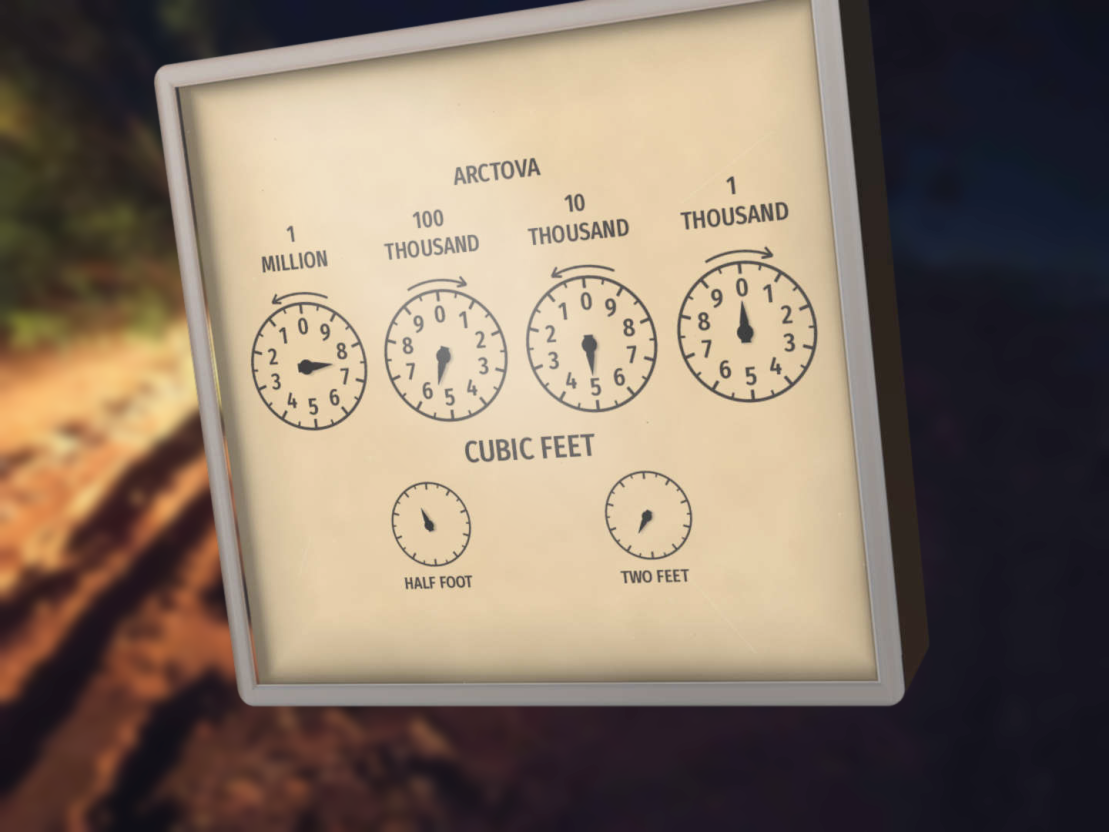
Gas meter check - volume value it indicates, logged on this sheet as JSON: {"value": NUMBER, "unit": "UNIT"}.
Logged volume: {"value": 755000, "unit": "ft³"}
